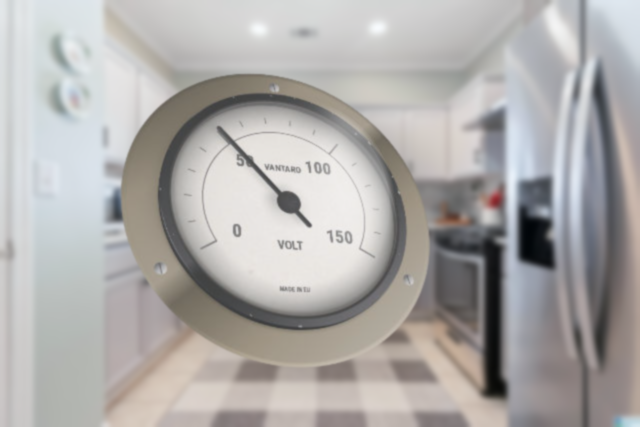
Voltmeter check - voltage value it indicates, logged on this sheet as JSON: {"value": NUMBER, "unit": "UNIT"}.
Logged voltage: {"value": 50, "unit": "V"}
